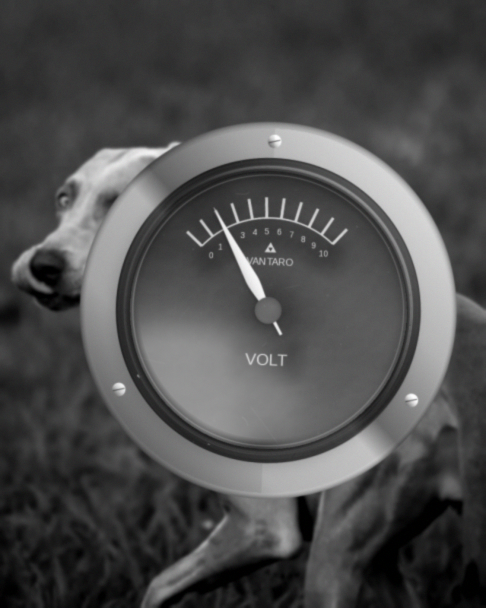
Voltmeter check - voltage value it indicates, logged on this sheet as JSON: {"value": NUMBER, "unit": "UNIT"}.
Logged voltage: {"value": 2, "unit": "V"}
